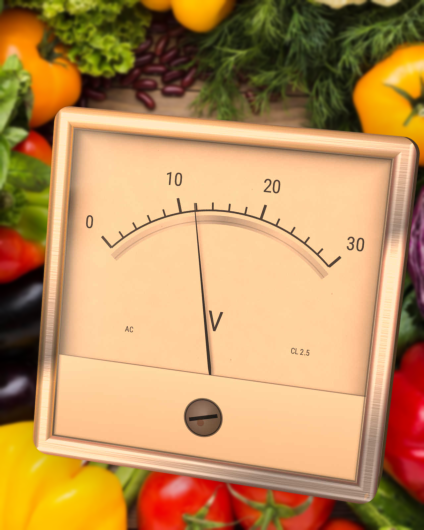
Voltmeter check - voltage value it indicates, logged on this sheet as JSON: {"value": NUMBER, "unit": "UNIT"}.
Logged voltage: {"value": 12, "unit": "V"}
